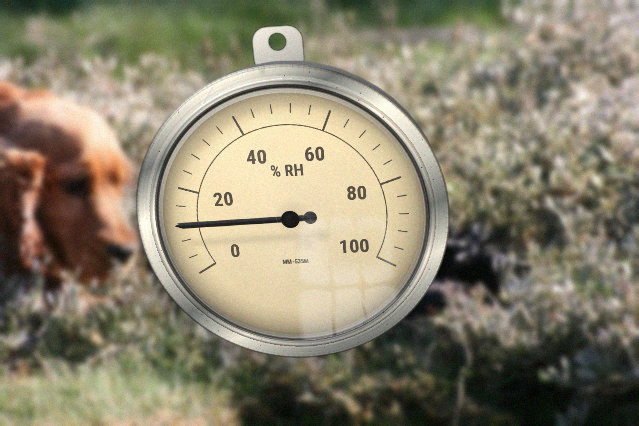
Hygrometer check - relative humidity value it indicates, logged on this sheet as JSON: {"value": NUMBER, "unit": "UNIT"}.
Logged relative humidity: {"value": 12, "unit": "%"}
